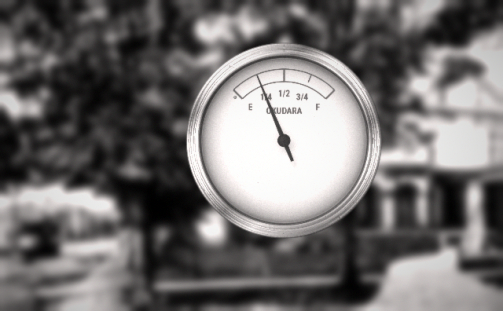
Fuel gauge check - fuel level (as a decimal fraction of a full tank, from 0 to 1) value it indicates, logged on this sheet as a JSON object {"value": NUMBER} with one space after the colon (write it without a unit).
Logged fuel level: {"value": 0.25}
